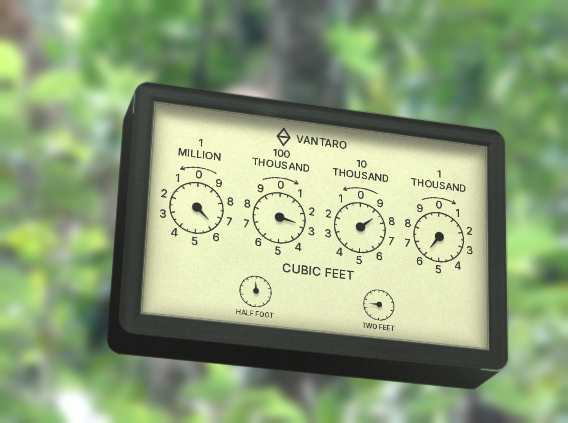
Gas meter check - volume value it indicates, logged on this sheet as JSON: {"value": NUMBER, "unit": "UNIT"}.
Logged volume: {"value": 628600, "unit": "ft³"}
